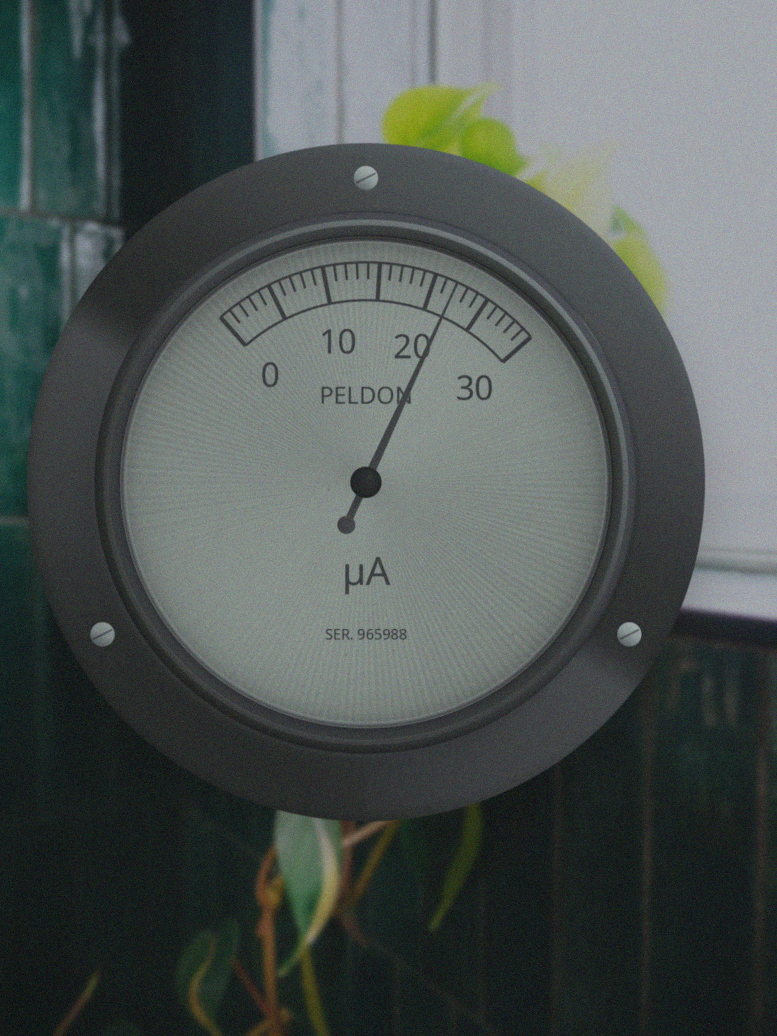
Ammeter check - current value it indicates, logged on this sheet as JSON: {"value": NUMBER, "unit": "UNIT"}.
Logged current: {"value": 22, "unit": "µA"}
